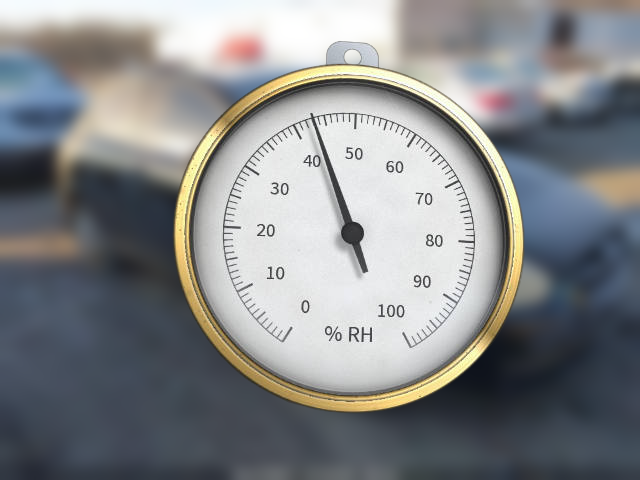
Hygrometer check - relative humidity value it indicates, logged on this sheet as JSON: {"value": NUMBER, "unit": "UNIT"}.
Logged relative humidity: {"value": 43, "unit": "%"}
